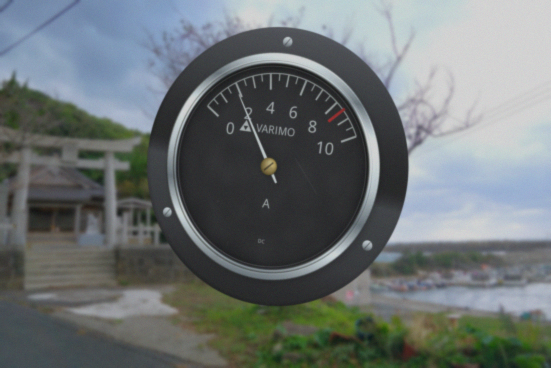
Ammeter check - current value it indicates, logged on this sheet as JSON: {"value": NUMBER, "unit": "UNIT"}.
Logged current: {"value": 2, "unit": "A"}
